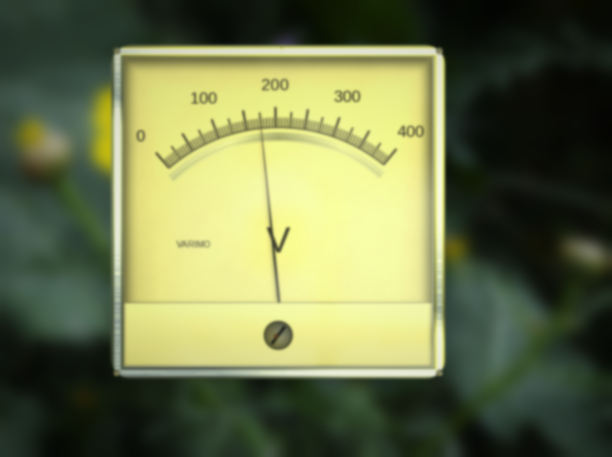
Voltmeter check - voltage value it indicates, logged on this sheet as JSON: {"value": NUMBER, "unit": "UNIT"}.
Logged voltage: {"value": 175, "unit": "V"}
